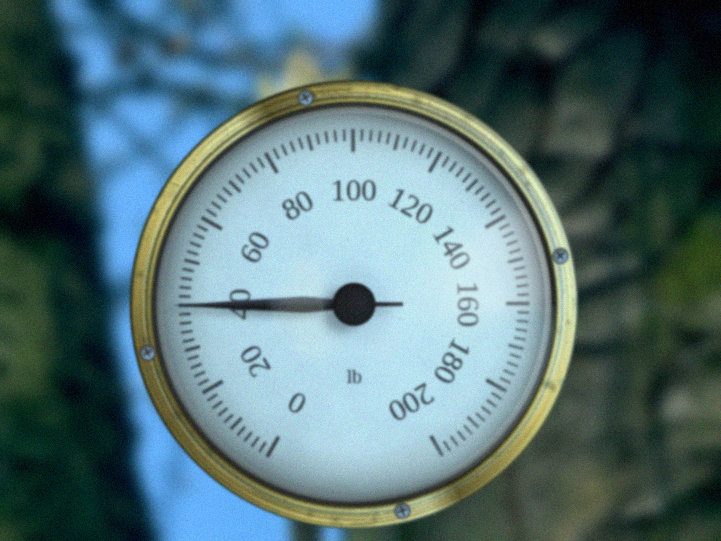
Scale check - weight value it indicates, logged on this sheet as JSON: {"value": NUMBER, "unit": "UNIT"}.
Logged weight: {"value": 40, "unit": "lb"}
